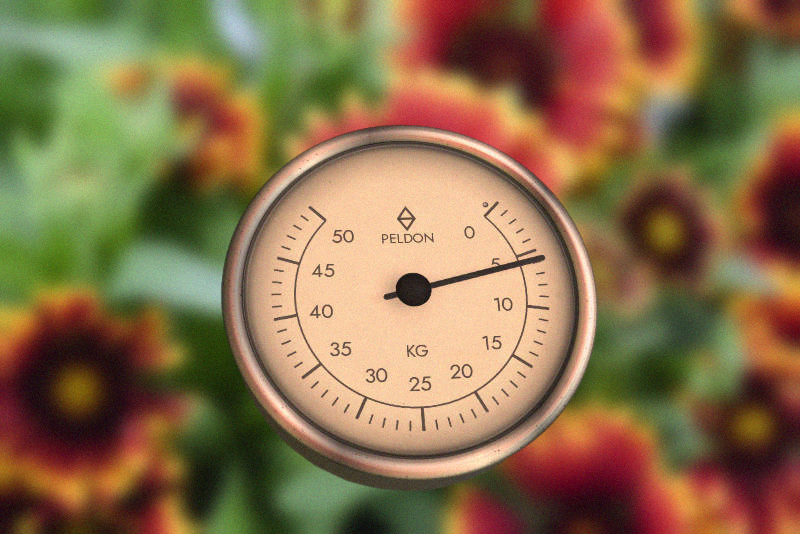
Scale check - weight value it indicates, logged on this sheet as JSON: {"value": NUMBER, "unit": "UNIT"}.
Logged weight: {"value": 6, "unit": "kg"}
